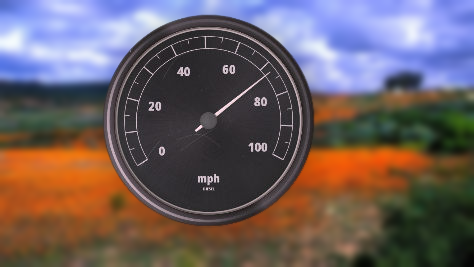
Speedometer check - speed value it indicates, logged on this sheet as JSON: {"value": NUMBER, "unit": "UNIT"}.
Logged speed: {"value": 72.5, "unit": "mph"}
